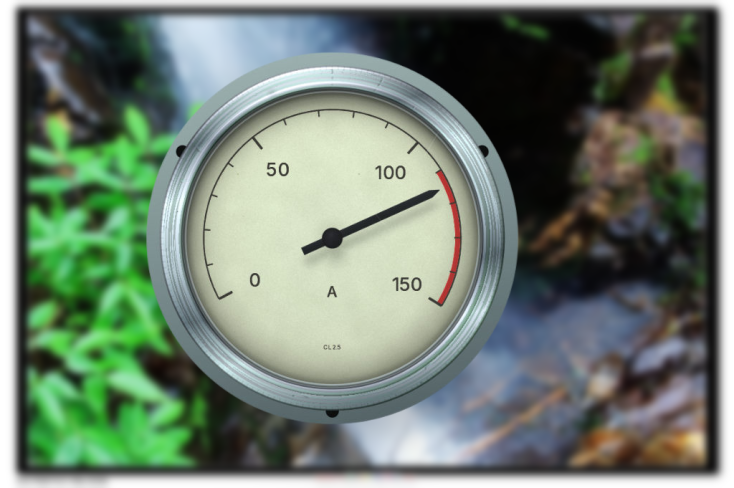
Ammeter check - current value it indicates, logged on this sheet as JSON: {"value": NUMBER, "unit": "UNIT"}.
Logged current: {"value": 115, "unit": "A"}
